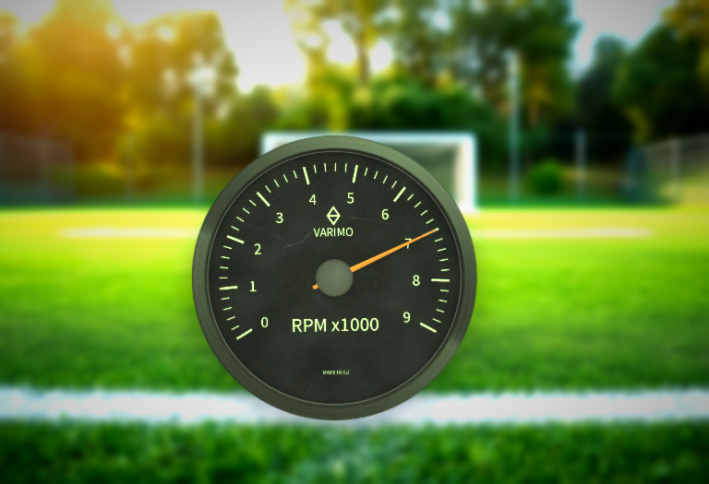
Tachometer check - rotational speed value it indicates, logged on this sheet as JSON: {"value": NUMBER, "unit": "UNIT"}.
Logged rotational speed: {"value": 7000, "unit": "rpm"}
